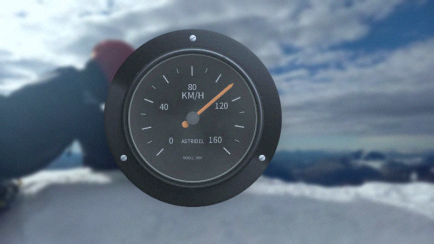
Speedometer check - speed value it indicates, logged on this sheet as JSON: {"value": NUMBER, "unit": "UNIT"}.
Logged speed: {"value": 110, "unit": "km/h"}
